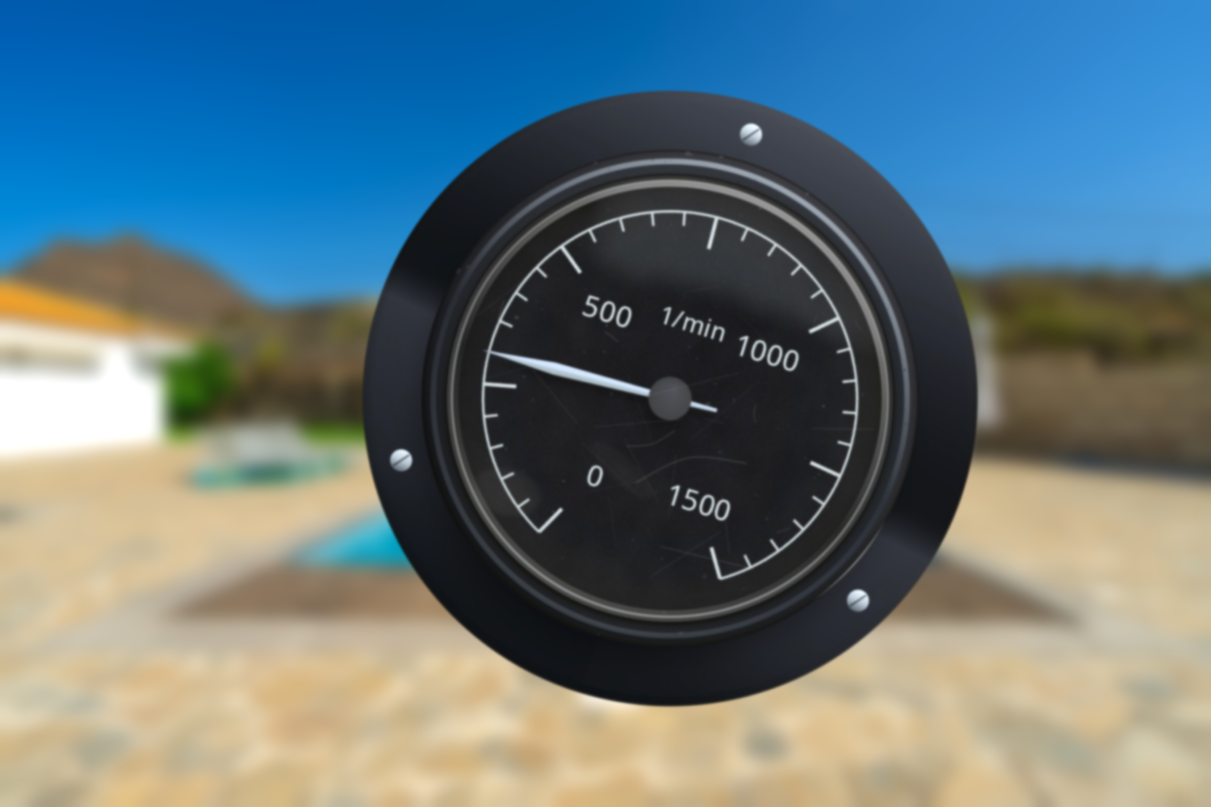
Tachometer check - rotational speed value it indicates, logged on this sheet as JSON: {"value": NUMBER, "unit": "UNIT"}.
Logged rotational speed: {"value": 300, "unit": "rpm"}
